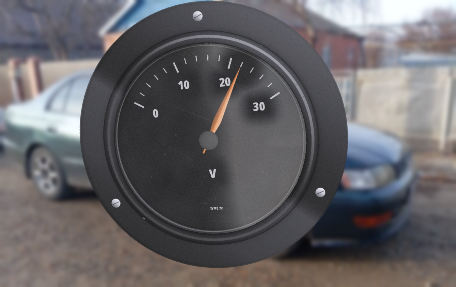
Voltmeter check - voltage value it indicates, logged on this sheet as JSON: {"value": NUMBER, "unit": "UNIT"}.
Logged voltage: {"value": 22, "unit": "V"}
